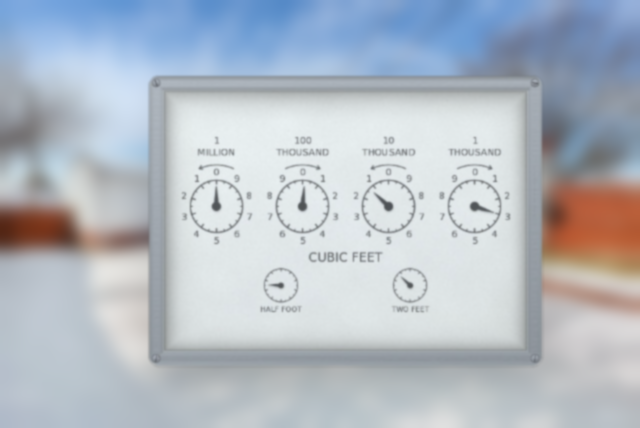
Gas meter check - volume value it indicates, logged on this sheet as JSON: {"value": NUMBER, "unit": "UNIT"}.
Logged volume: {"value": 1300, "unit": "ft³"}
